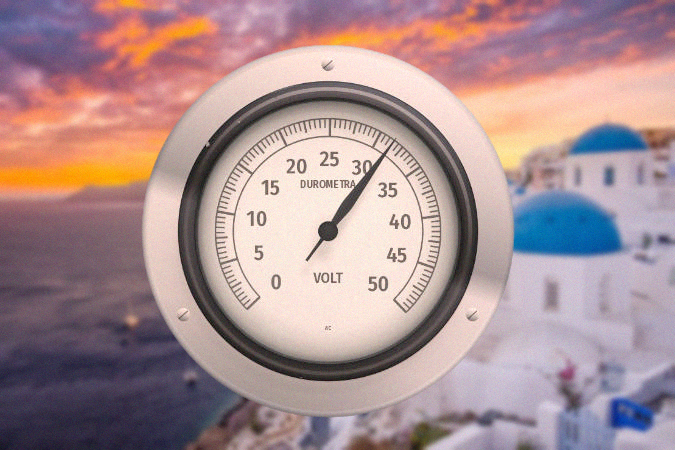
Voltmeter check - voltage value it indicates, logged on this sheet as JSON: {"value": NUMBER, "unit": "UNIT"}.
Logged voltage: {"value": 31.5, "unit": "V"}
